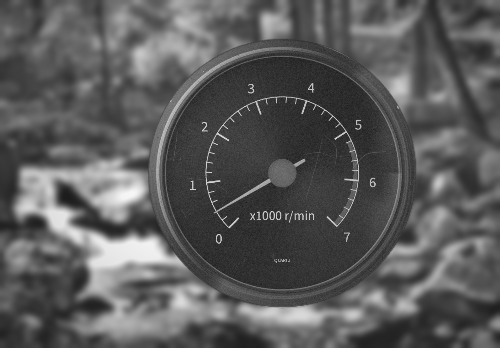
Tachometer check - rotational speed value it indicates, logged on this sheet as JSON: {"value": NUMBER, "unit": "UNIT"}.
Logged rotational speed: {"value": 400, "unit": "rpm"}
